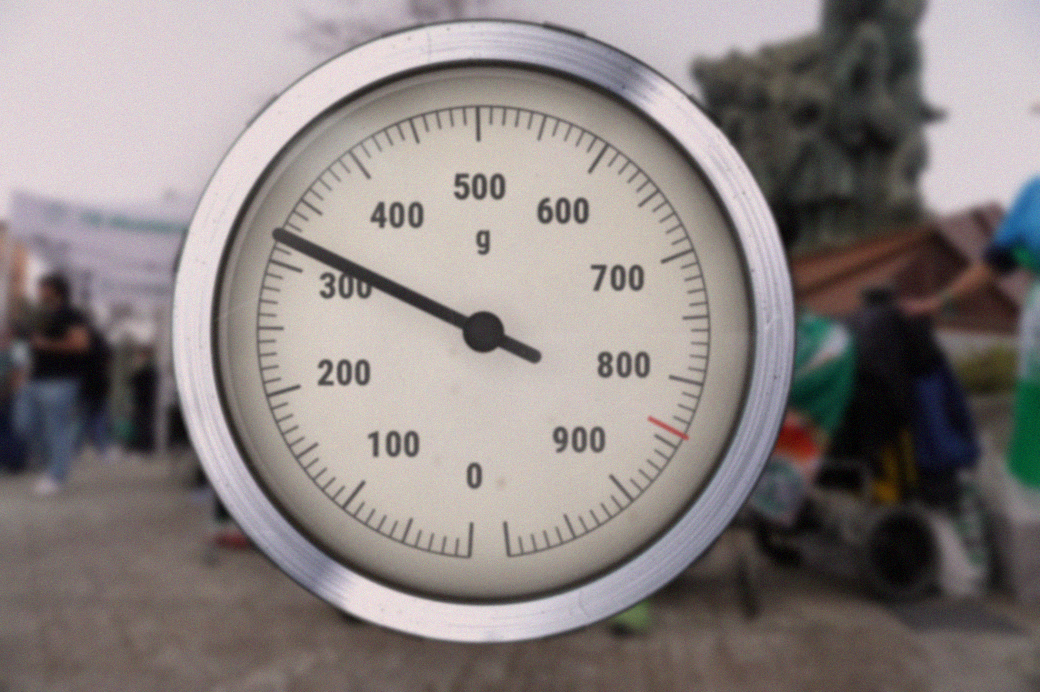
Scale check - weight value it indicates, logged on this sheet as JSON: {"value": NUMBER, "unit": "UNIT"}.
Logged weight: {"value": 320, "unit": "g"}
